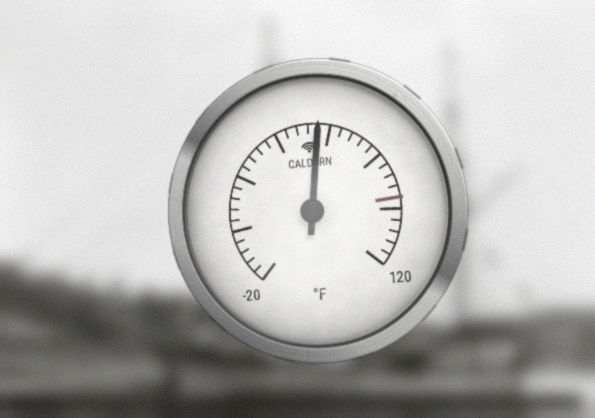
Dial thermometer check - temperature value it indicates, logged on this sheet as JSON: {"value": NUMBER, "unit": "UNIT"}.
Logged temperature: {"value": 56, "unit": "°F"}
